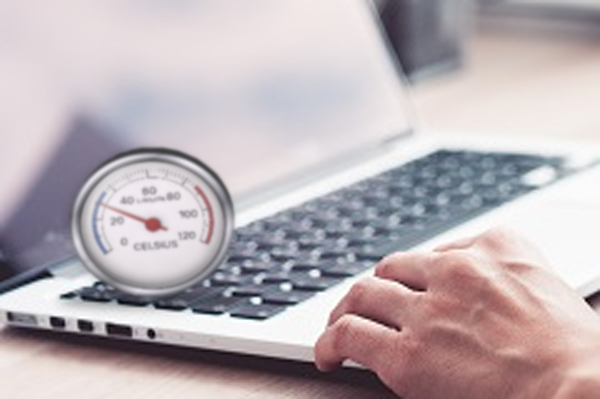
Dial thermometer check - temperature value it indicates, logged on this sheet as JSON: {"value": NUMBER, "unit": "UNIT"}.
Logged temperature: {"value": 30, "unit": "°C"}
